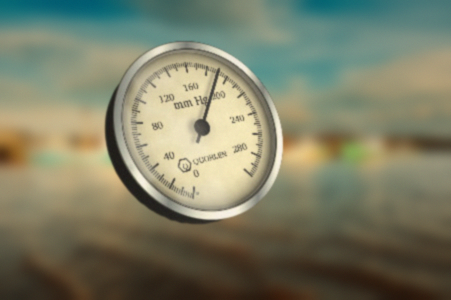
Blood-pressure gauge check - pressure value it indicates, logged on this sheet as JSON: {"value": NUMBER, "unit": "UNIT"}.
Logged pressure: {"value": 190, "unit": "mmHg"}
